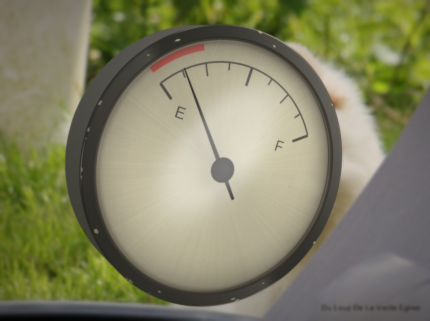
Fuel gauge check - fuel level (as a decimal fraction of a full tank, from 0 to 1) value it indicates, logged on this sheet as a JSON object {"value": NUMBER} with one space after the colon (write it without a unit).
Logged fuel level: {"value": 0.125}
